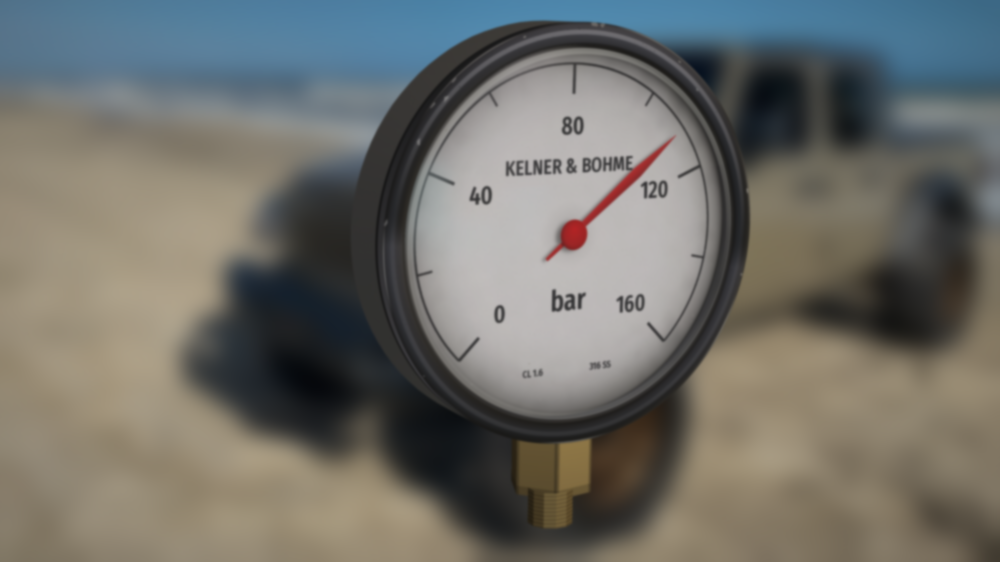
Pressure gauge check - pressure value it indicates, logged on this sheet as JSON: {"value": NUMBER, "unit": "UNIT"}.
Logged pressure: {"value": 110, "unit": "bar"}
